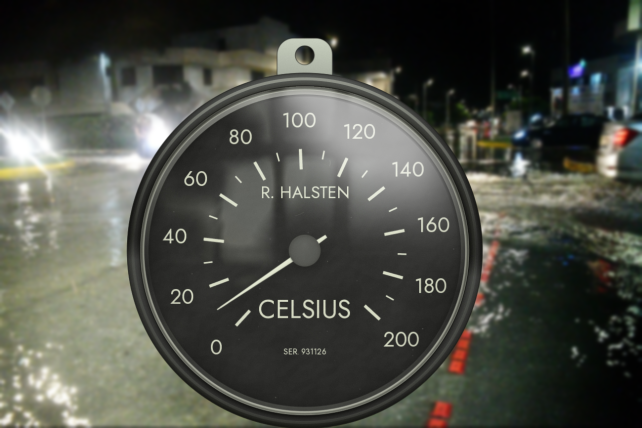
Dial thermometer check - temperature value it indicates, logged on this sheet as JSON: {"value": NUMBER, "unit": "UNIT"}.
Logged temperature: {"value": 10, "unit": "°C"}
